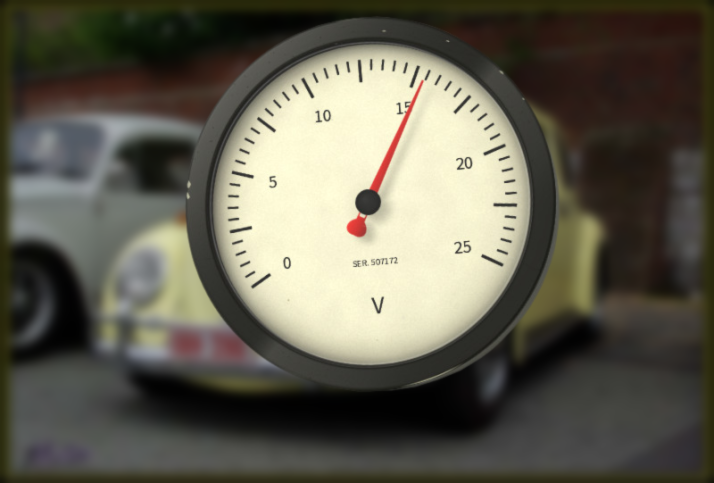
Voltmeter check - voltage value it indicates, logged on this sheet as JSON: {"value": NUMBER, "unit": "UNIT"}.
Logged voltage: {"value": 15.5, "unit": "V"}
